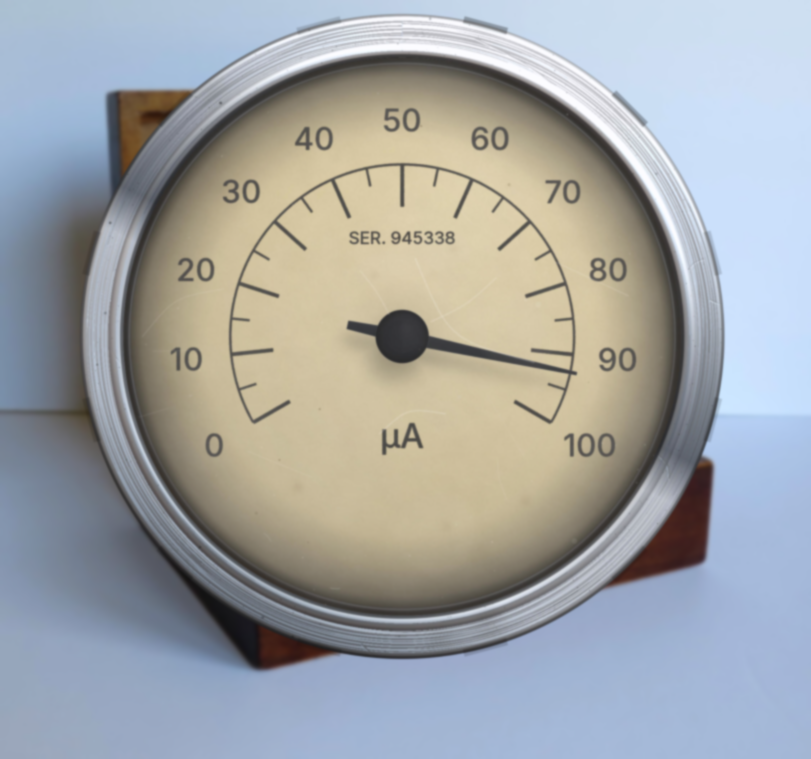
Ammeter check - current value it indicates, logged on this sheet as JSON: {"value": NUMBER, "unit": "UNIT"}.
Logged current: {"value": 92.5, "unit": "µA"}
